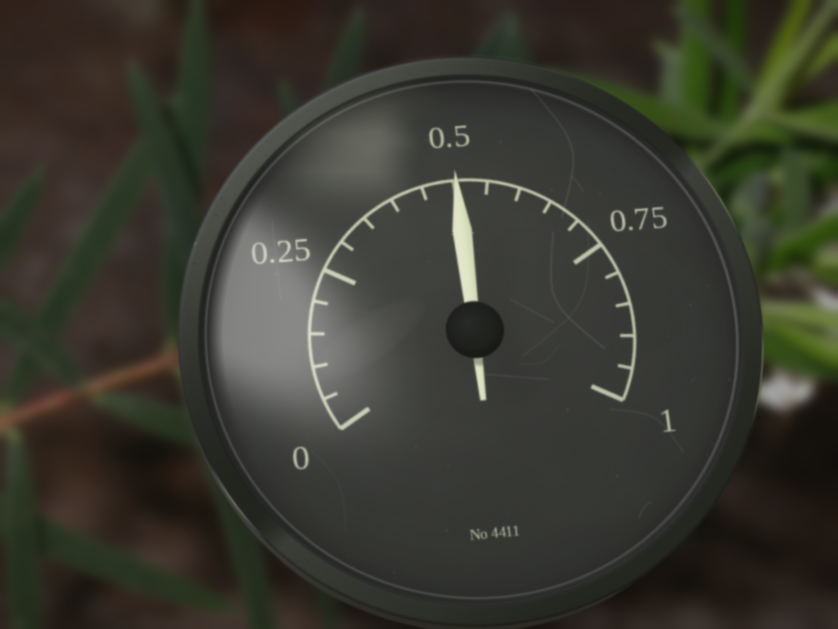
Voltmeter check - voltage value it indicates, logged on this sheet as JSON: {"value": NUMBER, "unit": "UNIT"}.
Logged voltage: {"value": 0.5, "unit": "V"}
